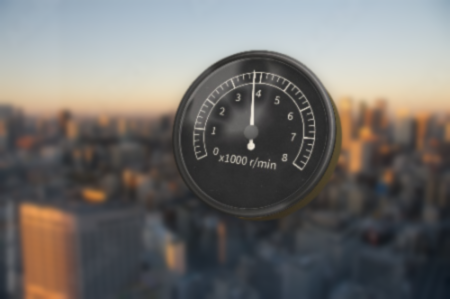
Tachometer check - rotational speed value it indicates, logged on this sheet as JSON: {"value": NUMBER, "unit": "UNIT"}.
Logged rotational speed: {"value": 3800, "unit": "rpm"}
